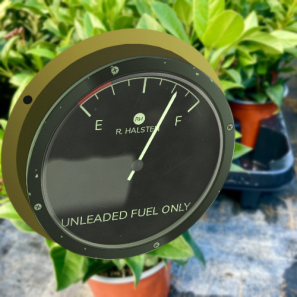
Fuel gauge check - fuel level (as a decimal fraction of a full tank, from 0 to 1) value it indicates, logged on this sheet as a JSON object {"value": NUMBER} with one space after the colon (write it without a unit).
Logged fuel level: {"value": 0.75}
